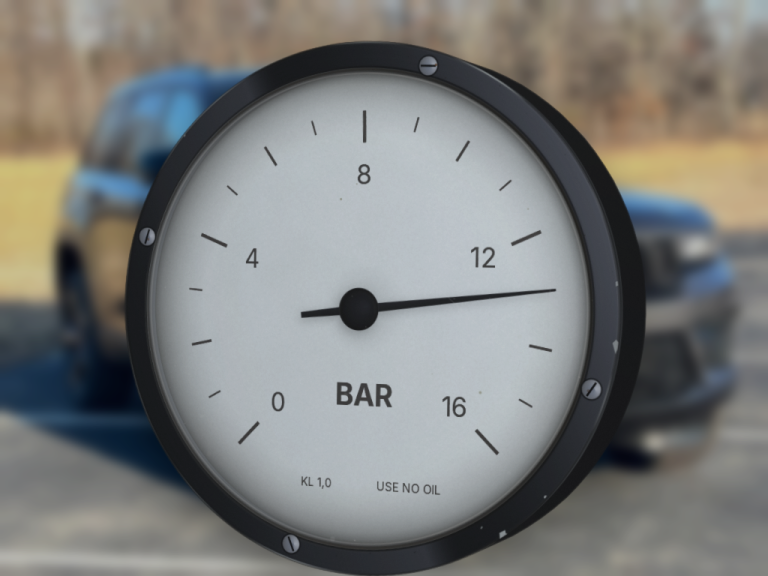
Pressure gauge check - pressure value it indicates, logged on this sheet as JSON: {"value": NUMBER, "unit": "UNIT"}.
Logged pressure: {"value": 13, "unit": "bar"}
